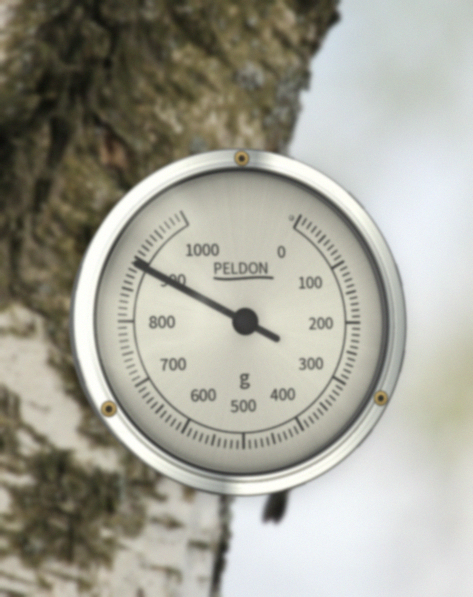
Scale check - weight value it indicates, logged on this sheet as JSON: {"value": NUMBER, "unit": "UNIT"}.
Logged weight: {"value": 890, "unit": "g"}
